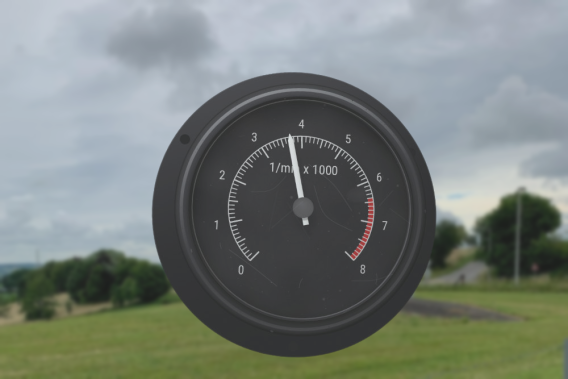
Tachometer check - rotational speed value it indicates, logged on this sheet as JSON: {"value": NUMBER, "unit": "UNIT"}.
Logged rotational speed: {"value": 3700, "unit": "rpm"}
